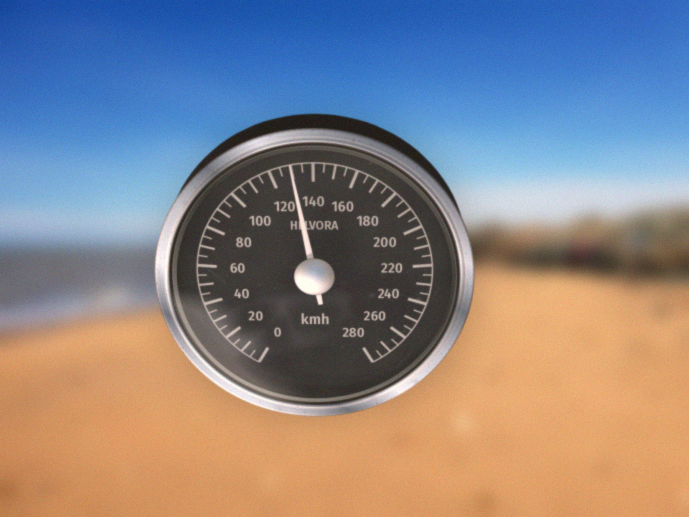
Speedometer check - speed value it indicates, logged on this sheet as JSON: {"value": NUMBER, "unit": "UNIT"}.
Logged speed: {"value": 130, "unit": "km/h"}
